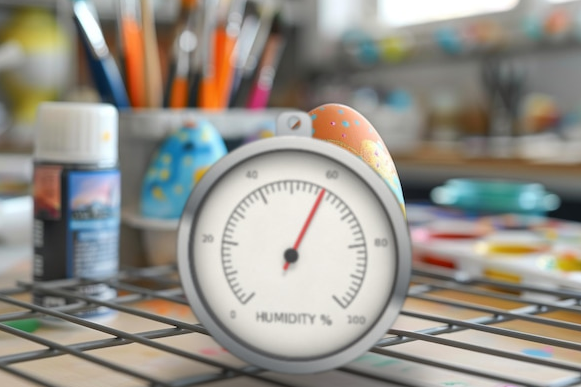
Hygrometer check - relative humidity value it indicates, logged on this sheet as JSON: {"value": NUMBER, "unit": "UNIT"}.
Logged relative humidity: {"value": 60, "unit": "%"}
